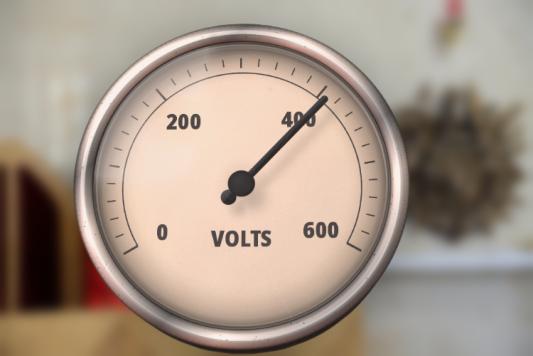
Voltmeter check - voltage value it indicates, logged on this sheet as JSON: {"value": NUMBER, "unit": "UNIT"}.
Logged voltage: {"value": 410, "unit": "V"}
